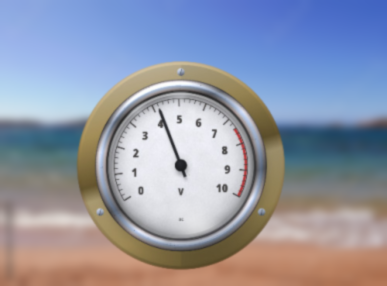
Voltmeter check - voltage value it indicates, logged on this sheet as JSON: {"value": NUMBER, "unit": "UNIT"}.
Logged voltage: {"value": 4.2, "unit": "V"}
